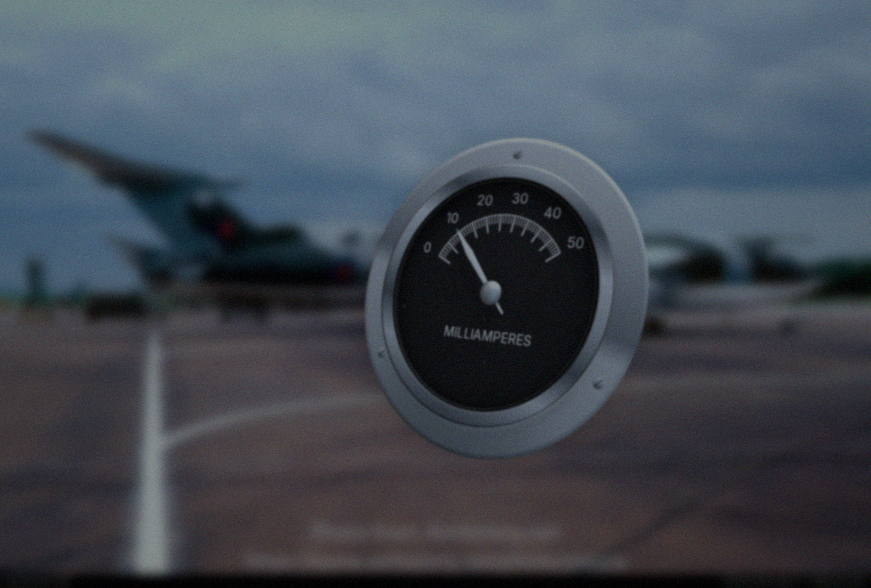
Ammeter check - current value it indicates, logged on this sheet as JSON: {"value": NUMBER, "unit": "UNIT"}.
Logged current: {"value": 10, "unit": "mA"}
